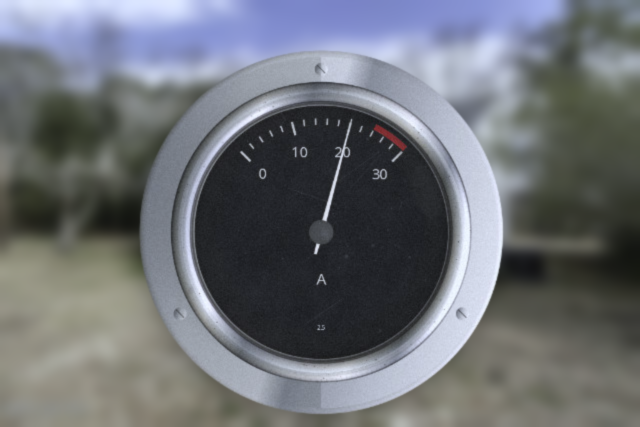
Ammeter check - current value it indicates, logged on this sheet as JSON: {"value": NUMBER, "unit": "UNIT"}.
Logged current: {"value": 20, "unit": "A"}
